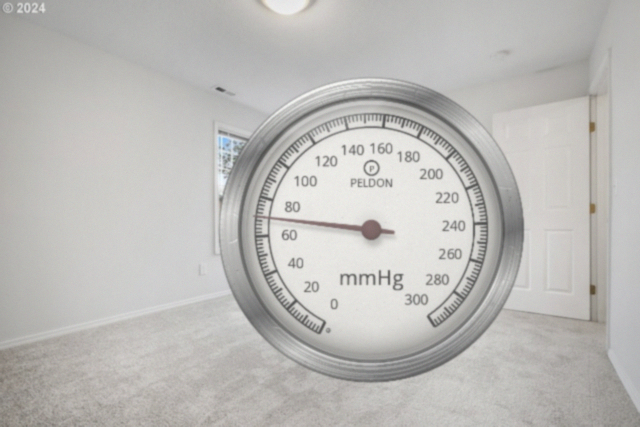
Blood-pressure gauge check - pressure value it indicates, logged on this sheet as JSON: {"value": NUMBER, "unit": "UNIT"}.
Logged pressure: {"value": 70, "unit": "mmHg"}
